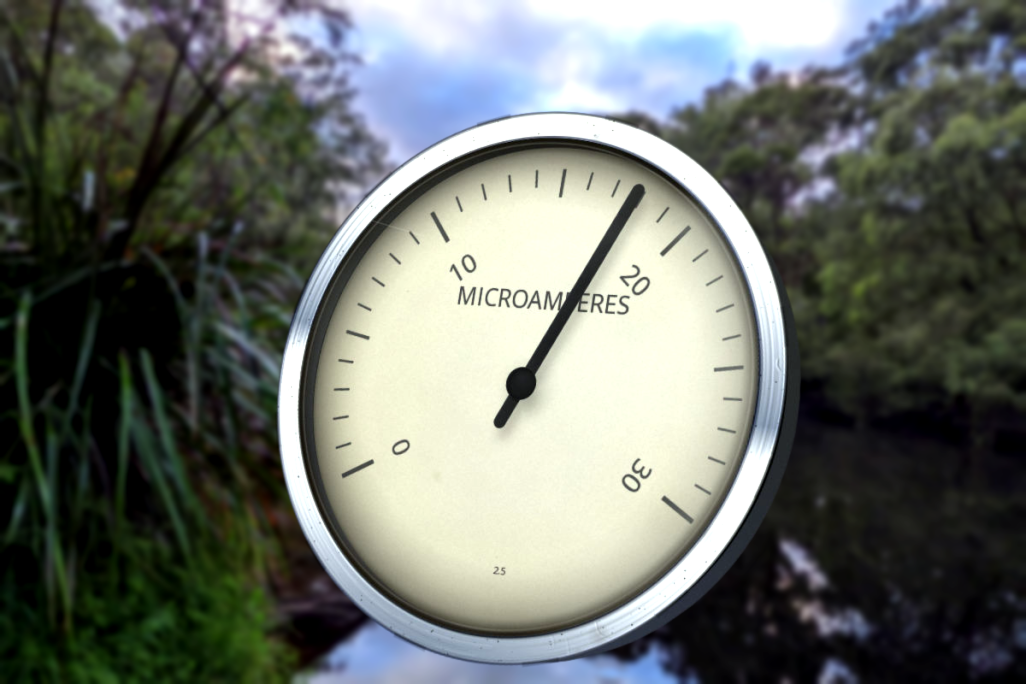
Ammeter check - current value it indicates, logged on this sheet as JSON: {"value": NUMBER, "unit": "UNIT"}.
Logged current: {"value": 18, "unit": "µA"}
